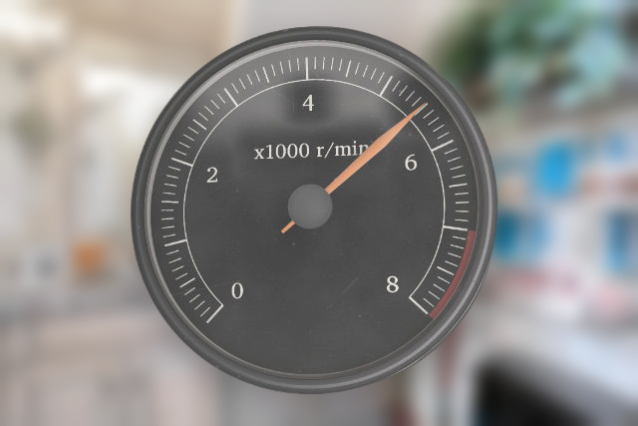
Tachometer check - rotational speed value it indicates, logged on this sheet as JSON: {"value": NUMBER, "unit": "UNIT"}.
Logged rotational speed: {"value": 5500, "unit": "rpm"}
